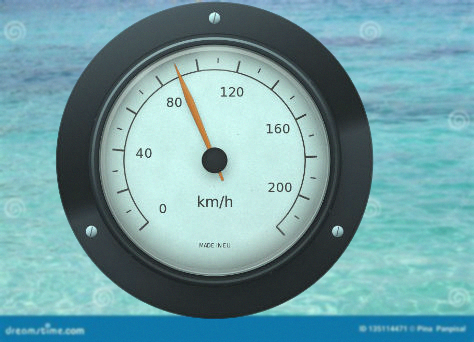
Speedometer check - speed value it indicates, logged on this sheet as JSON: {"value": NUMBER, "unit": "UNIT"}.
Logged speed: {"value": 90, "unit": "km/h"}
